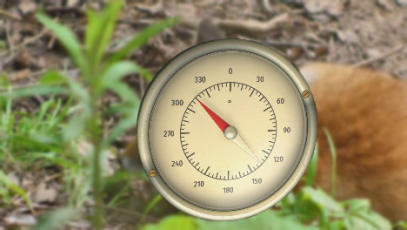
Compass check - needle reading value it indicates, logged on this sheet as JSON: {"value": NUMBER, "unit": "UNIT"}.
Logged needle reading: {"value": 315, "unit": "°"}
